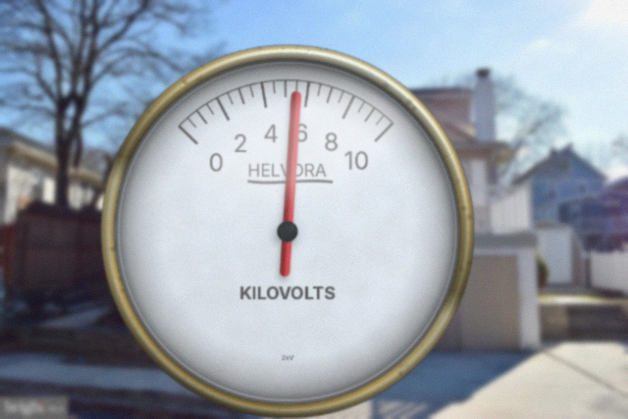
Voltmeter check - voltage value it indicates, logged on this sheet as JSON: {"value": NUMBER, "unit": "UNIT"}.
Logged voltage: {"value": 5.5, "unit": "kV"}
